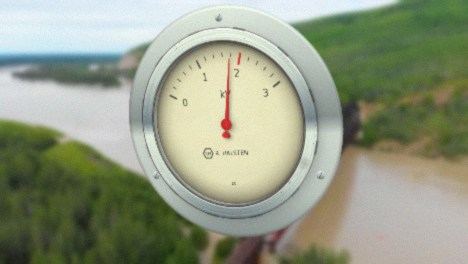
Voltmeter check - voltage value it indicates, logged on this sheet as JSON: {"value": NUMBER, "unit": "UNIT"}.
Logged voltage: {"value": 1.8, "unit": "kV"}
